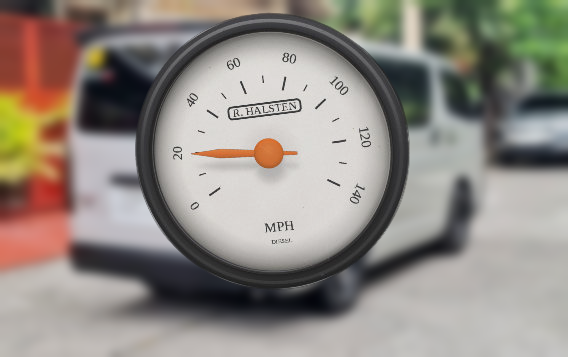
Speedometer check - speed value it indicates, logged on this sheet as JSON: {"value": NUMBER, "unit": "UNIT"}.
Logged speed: {"value": 20, "unit": "mph"}
